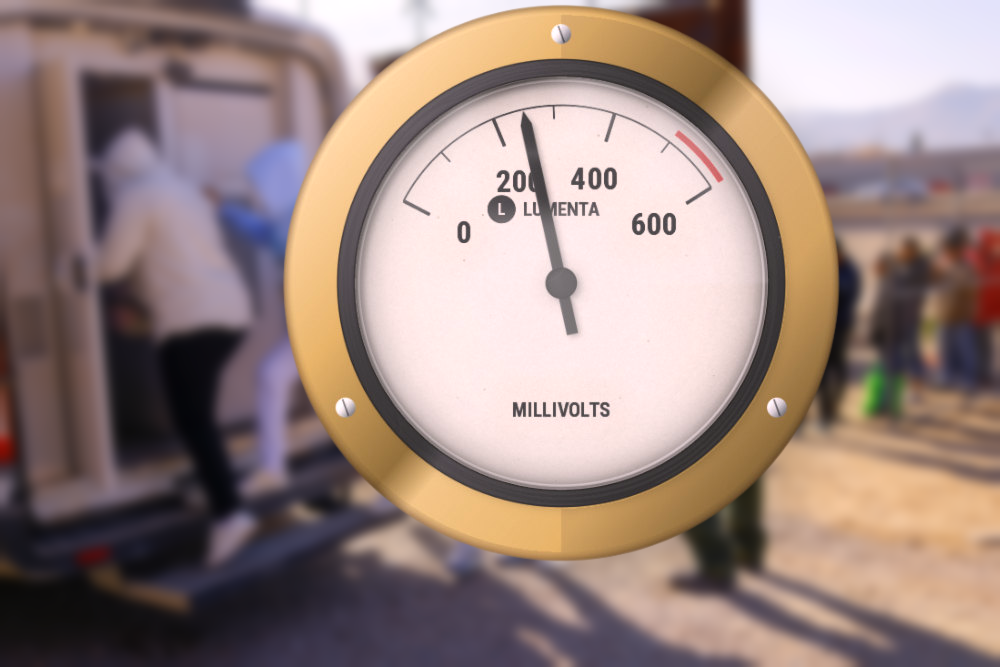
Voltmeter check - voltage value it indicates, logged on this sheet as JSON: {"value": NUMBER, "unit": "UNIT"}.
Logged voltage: {"value": 250, "unit": "mV"}
